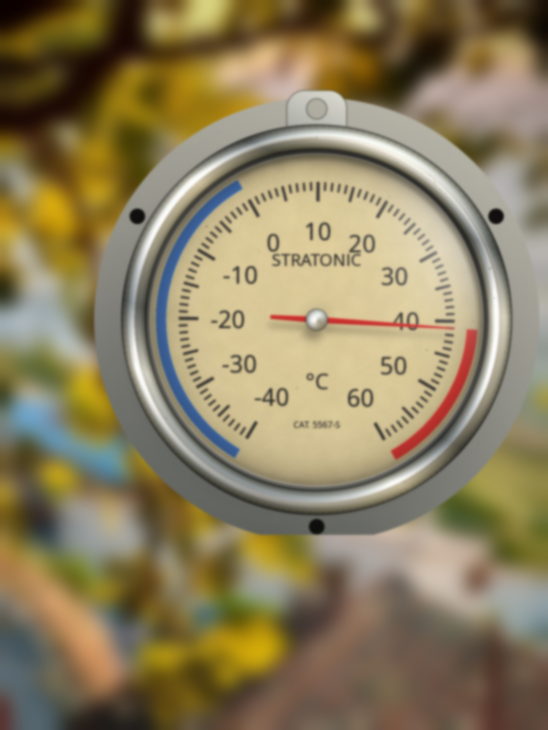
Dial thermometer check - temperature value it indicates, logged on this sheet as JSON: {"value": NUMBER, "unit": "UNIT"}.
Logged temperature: {"value": 41, "unit": "°C"}
